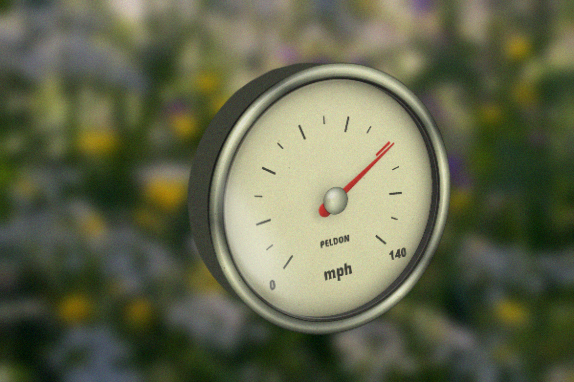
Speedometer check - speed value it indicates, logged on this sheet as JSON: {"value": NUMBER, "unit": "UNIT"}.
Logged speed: {"value": 100, "unit": "mph"}
